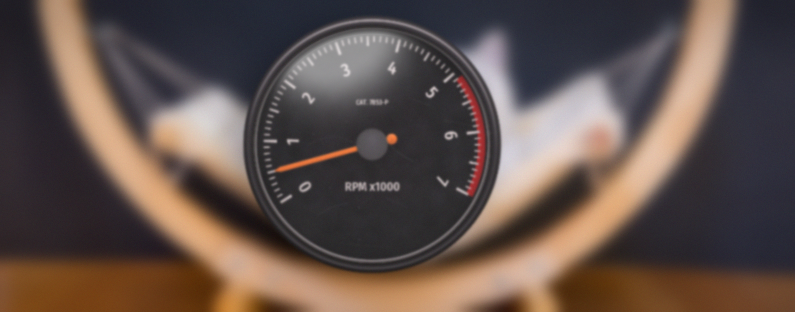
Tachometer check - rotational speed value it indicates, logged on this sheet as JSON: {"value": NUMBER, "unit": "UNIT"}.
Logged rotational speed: {"value": 500, "unit": "rpm"}
